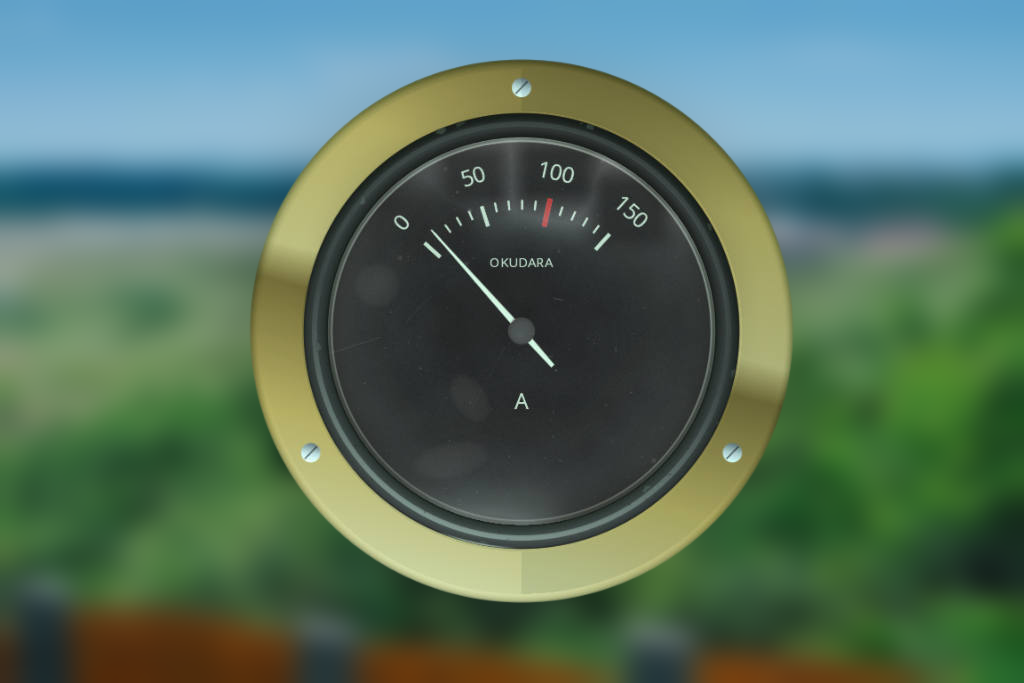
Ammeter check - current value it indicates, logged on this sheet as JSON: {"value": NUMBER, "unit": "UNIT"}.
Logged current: {"value": 10, "unit": "A"}
